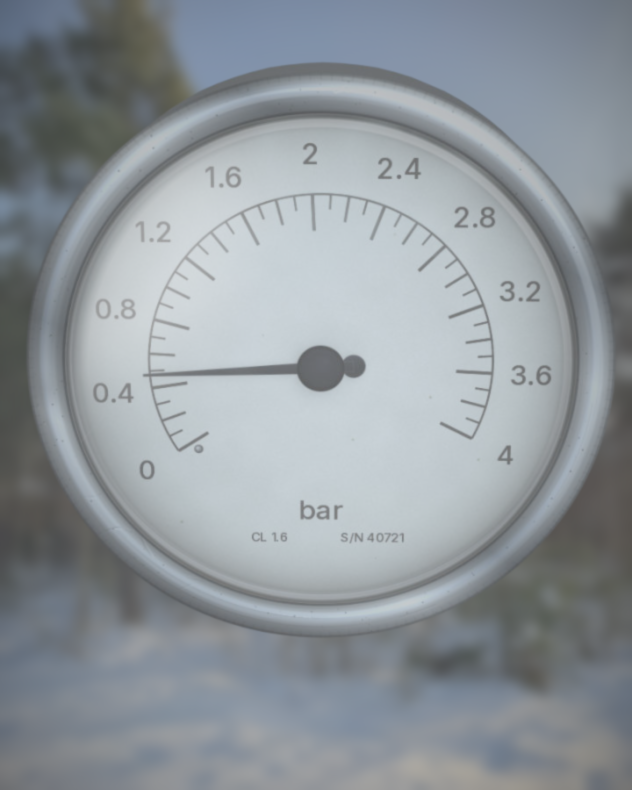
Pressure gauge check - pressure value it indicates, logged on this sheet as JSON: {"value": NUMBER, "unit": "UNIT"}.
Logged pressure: {"value": 0.5, "unit": "bar"}
